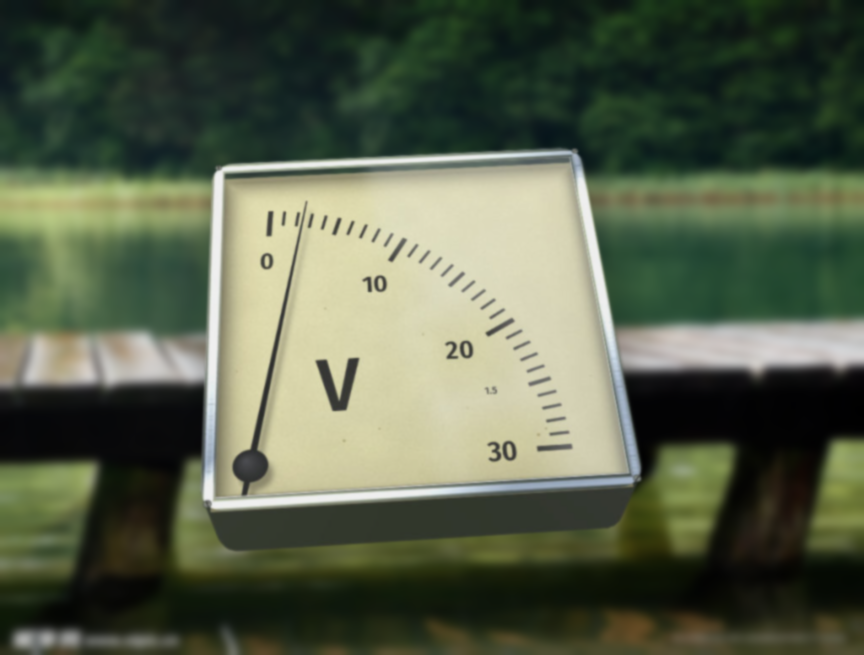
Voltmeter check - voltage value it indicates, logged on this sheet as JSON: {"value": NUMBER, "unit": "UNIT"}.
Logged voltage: {"value": 2.5, "unit": "V"}
